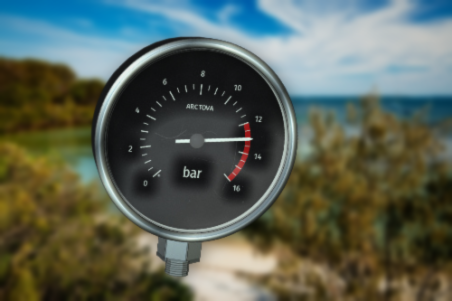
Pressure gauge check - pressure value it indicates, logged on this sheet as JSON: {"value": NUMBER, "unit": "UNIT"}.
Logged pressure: {"value": 13, "unit": "bar"}
